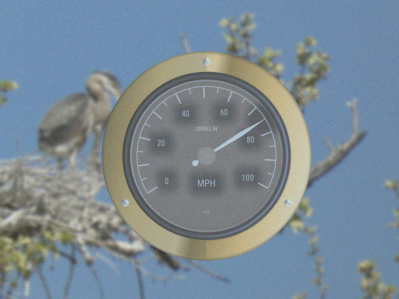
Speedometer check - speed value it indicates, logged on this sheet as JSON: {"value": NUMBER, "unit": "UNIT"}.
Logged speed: {"value": 75, "unit": "mph"}
